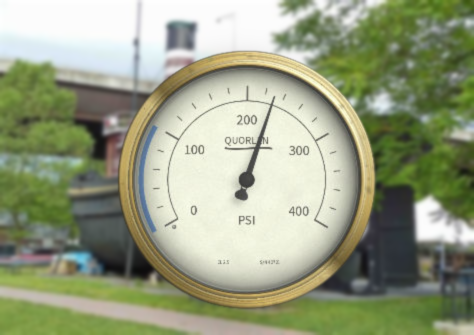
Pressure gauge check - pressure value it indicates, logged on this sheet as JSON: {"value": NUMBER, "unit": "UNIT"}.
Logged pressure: {"value": 230, "unit": "psi"}
